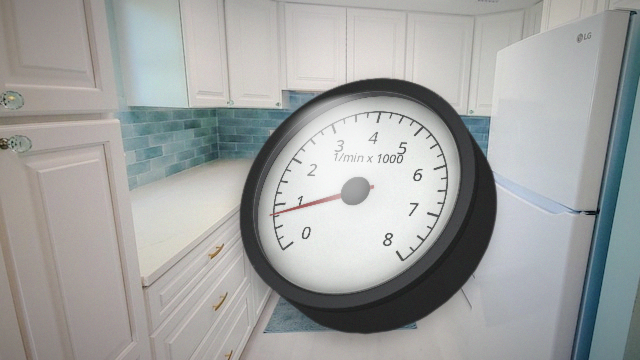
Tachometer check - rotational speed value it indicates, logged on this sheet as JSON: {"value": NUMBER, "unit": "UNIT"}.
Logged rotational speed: {"value": 750, "unit": "rpm"}
